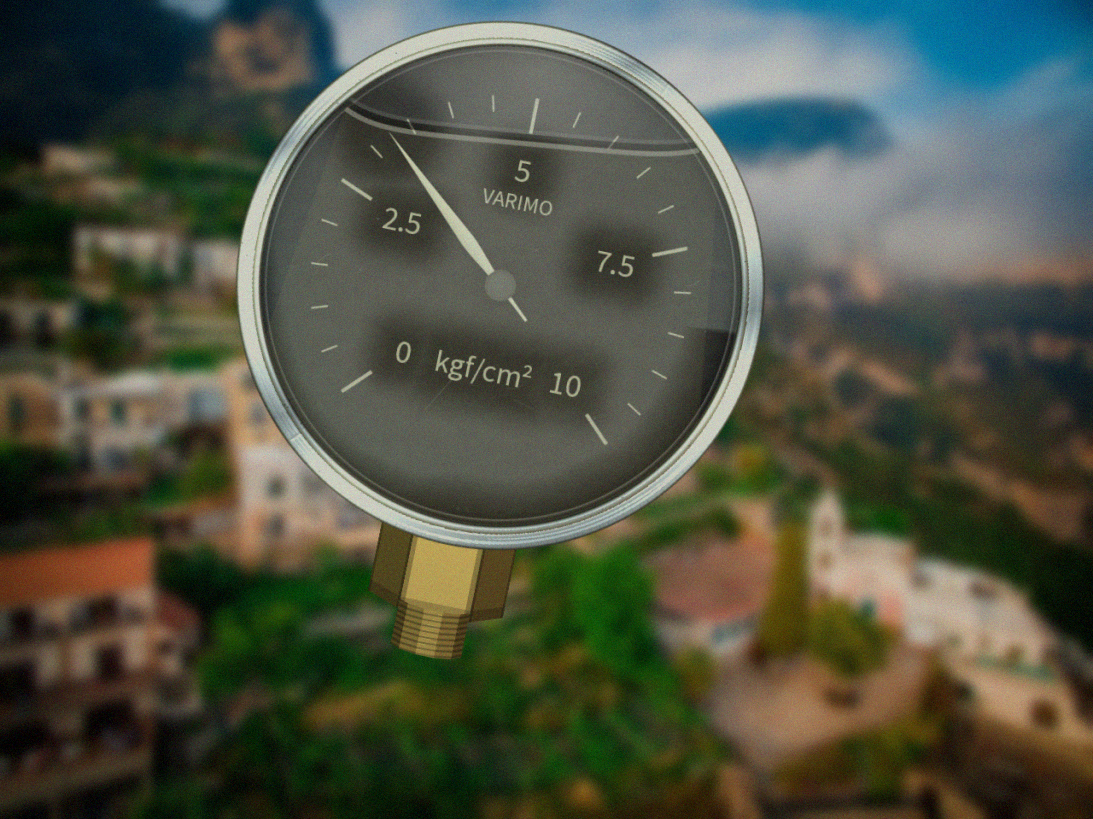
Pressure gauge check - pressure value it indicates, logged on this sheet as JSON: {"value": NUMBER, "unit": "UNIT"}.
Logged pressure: {"value": 3.25, "unit": "kg/cm²"}
